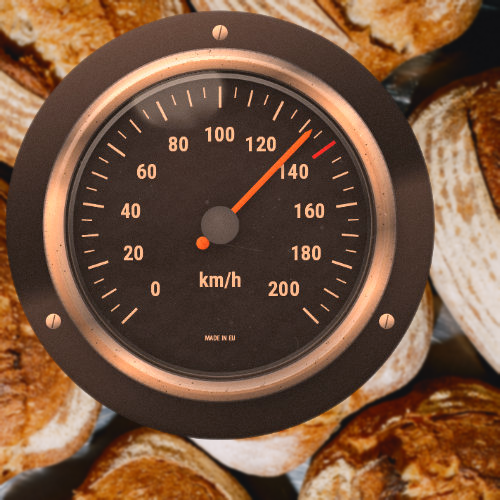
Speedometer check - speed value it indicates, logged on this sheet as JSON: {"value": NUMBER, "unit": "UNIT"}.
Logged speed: {"value": 132.5, "unit": "km/h"}
